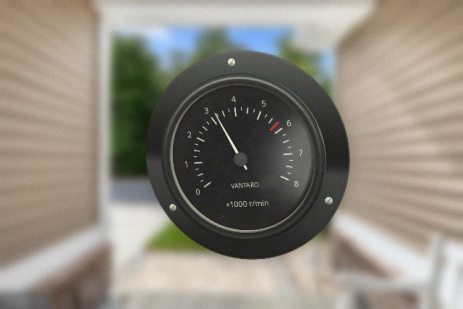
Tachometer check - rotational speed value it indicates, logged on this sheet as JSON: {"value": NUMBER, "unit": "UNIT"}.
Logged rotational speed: {"value": 3250, "unit": "rpm"}
